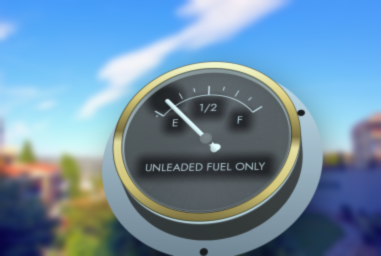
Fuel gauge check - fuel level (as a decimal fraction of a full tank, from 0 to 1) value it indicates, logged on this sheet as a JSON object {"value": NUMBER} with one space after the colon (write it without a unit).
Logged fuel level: {"value": 0.125}
